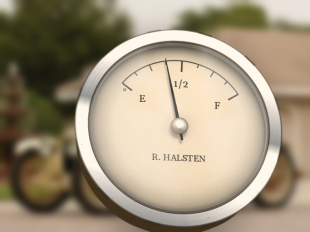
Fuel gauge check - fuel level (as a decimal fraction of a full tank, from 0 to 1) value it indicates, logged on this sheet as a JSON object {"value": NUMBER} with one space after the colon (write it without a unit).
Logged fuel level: {"value": 0.375}
